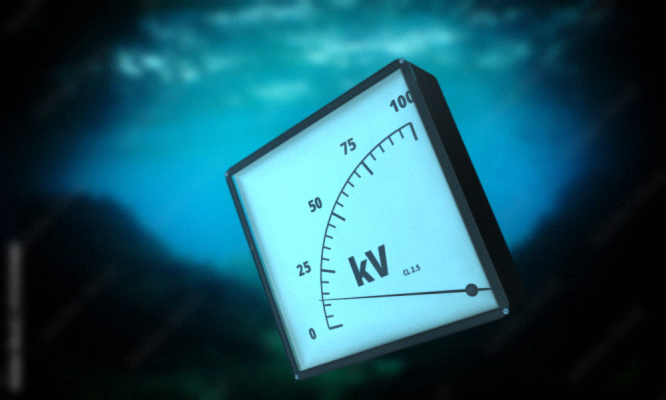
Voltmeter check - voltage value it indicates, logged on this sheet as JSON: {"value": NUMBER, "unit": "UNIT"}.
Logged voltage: {"value": 12.5, "unit": "kV"}
